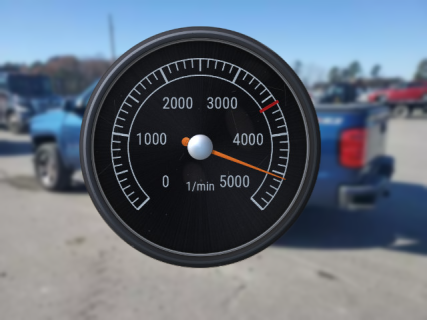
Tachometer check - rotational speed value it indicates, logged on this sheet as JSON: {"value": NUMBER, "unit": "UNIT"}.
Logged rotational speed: {"value": 4550, "unit": "rpm"}
